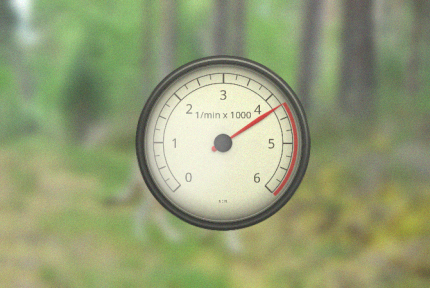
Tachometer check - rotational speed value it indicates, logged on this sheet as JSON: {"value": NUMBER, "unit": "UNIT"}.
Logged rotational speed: {"value": 4250, "unit": "rpm"}
